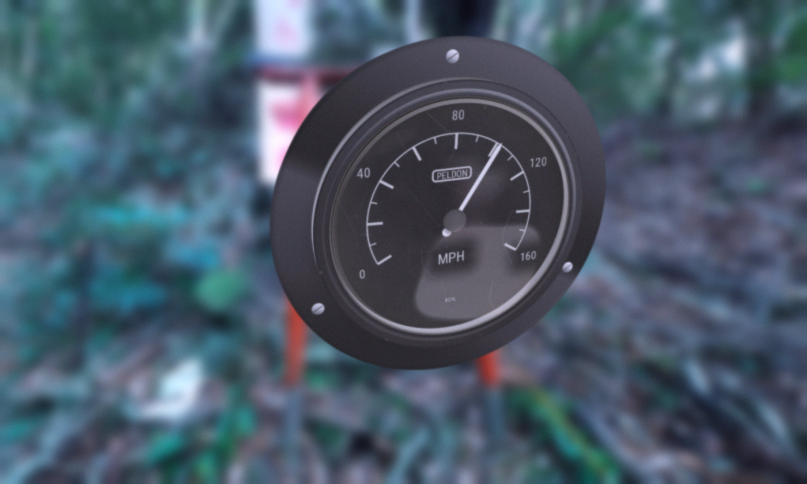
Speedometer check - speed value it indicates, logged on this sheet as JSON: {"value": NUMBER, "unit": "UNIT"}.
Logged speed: {"value": 100, "unit": "mph"}
